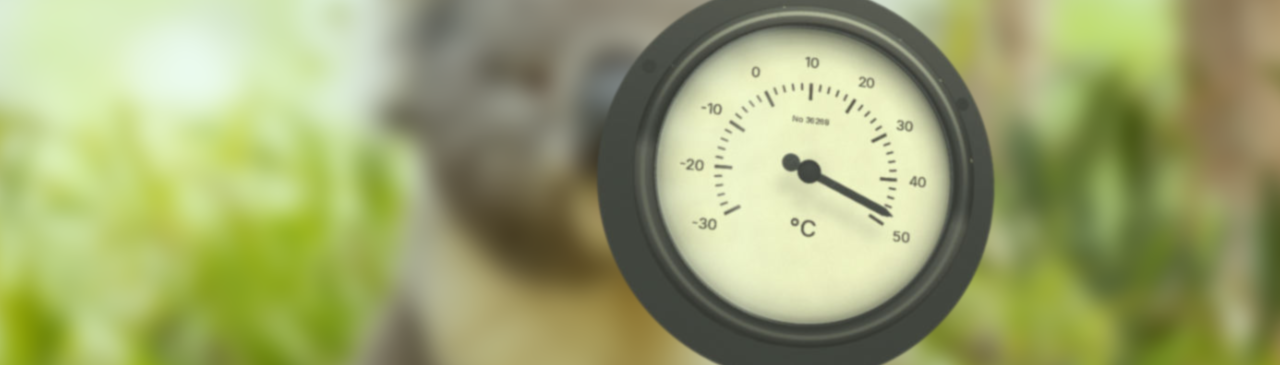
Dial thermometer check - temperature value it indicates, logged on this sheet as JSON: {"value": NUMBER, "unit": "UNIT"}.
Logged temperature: {"value": 48, "unit": "°C"}
